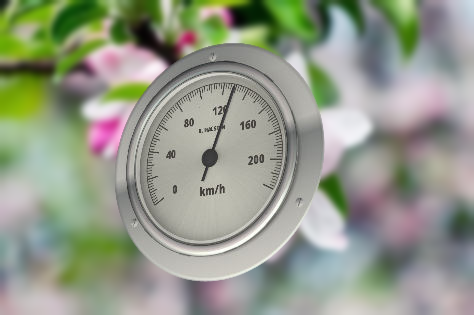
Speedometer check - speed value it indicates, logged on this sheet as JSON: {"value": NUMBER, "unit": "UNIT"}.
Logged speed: {"value": 130, "unit": "km/h"}
